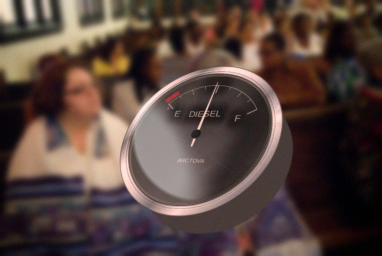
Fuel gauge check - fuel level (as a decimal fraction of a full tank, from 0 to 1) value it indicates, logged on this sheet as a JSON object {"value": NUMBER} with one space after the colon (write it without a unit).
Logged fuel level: {"value": 0.5}
